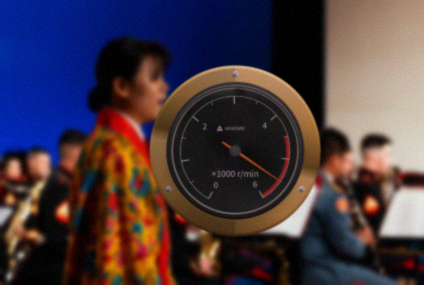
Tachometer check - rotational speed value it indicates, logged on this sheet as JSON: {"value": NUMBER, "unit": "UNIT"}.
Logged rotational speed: {"value": 5500, "unit": "rpm"}
